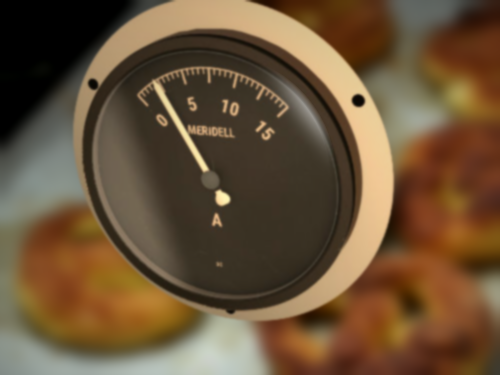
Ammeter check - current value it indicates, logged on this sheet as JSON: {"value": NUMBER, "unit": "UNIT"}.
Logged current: {"value": 2.5, "unit": "A"}
